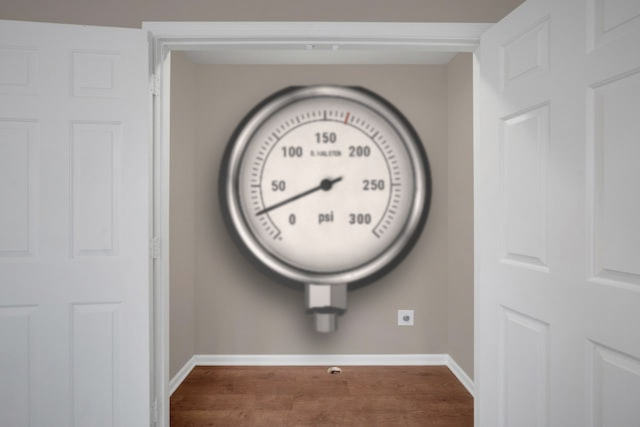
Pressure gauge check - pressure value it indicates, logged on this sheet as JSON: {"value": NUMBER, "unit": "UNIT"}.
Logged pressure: {"value": 25, "unit": "psi"}
